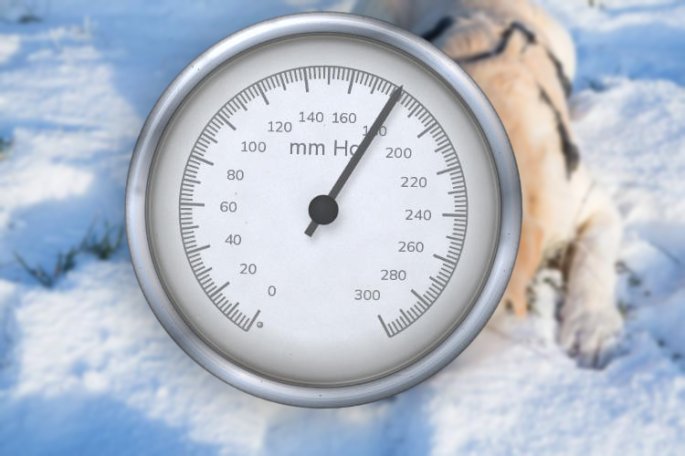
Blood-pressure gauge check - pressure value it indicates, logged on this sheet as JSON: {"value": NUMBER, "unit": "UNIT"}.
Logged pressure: {"value": 180, "unit": "mmHg"}
